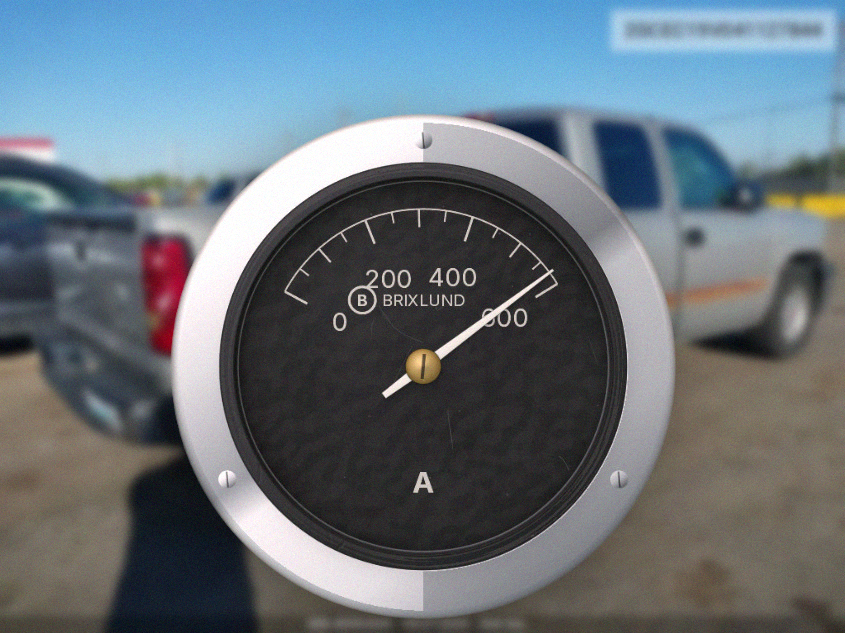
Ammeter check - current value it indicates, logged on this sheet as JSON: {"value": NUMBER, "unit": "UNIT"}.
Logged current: {"value": 575, "unit": "A"}
